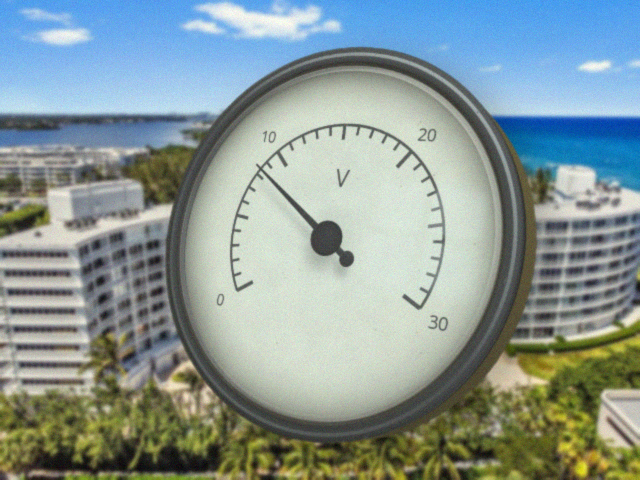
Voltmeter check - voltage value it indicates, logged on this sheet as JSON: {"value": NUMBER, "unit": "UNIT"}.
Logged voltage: {"value": 8.5, "unit": "V"}
